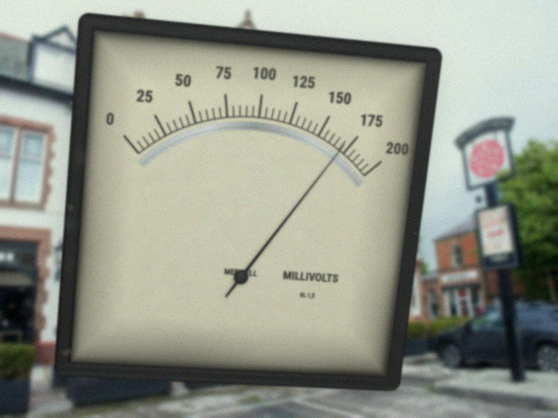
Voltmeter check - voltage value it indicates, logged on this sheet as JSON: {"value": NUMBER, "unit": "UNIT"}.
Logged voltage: {"value": 170, "unit": "mV"}
